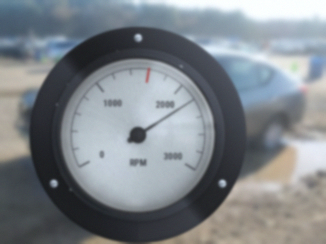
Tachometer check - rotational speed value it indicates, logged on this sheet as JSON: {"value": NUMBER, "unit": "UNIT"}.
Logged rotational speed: {"value": 2200, "unit": "rpm"}
